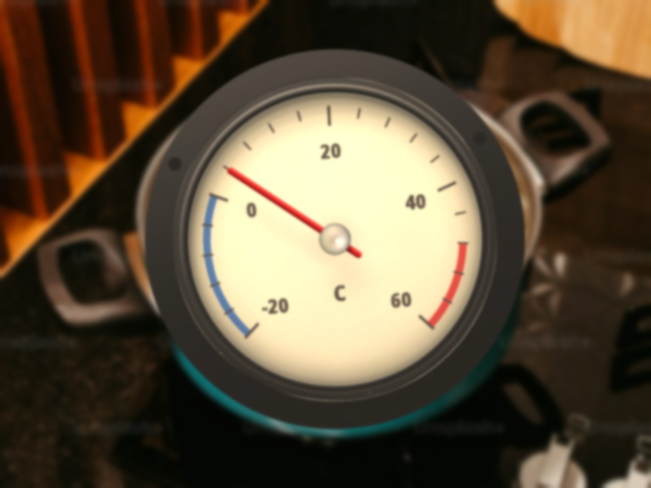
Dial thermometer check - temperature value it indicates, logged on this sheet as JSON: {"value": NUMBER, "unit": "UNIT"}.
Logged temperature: {"value": 4, "unit": "°C"}
